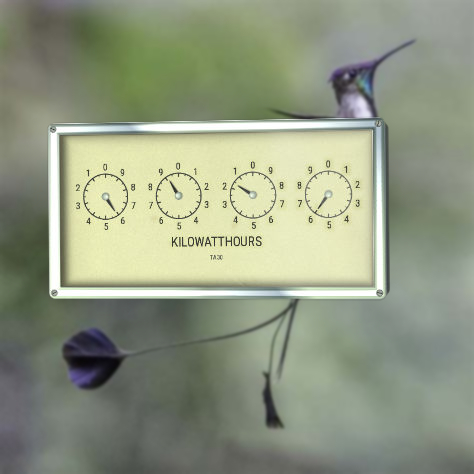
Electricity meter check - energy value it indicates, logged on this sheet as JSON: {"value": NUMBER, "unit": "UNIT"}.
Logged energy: {"value": 5916, "unit": "kWh"}
